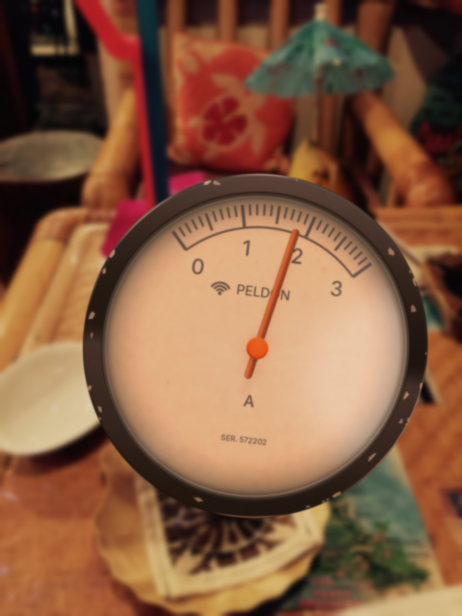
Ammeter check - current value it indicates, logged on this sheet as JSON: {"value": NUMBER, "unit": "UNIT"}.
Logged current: {"value": 1.8, "unit": "A"}
